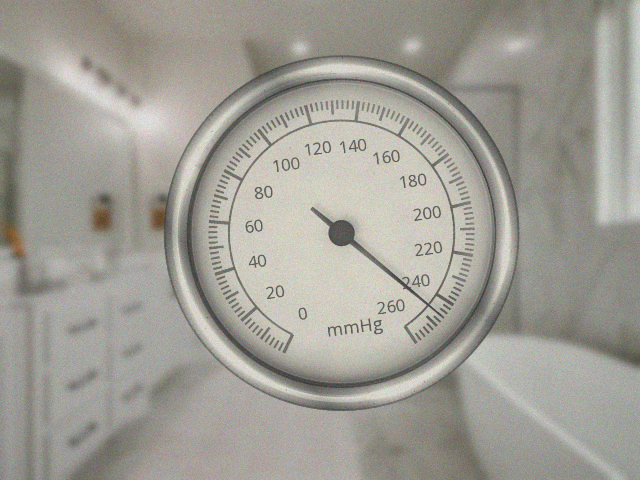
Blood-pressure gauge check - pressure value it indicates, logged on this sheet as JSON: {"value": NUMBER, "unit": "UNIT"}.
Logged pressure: {"value": 246, "unit": "mmHg"}
